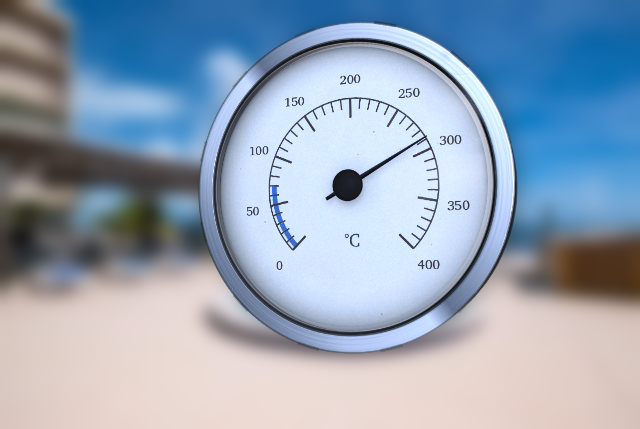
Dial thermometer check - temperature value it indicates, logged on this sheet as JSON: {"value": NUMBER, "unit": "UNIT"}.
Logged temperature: {"value": 290, "unit": "°C"}
